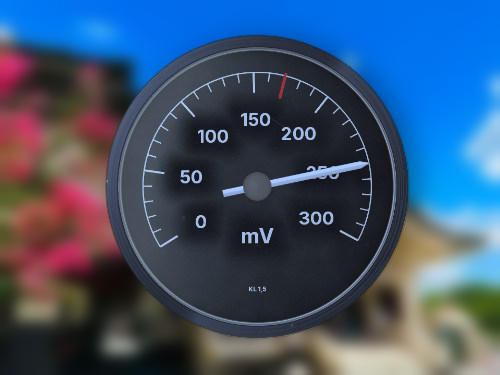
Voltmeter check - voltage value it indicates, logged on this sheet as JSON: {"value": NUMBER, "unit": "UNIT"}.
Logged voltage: {"value": 250, "unit": "mV"}
